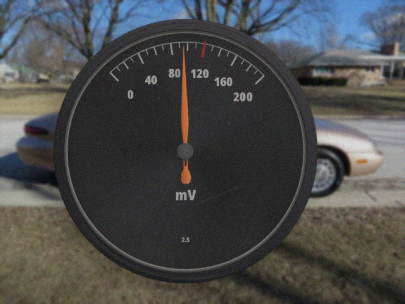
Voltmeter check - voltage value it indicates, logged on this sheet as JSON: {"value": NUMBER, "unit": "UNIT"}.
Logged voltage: {"value": 95, "unit": "mV"}
